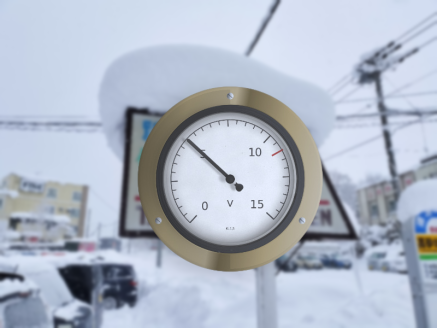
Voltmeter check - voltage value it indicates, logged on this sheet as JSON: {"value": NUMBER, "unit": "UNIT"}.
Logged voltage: {"value": 5, "unit": "V"}
